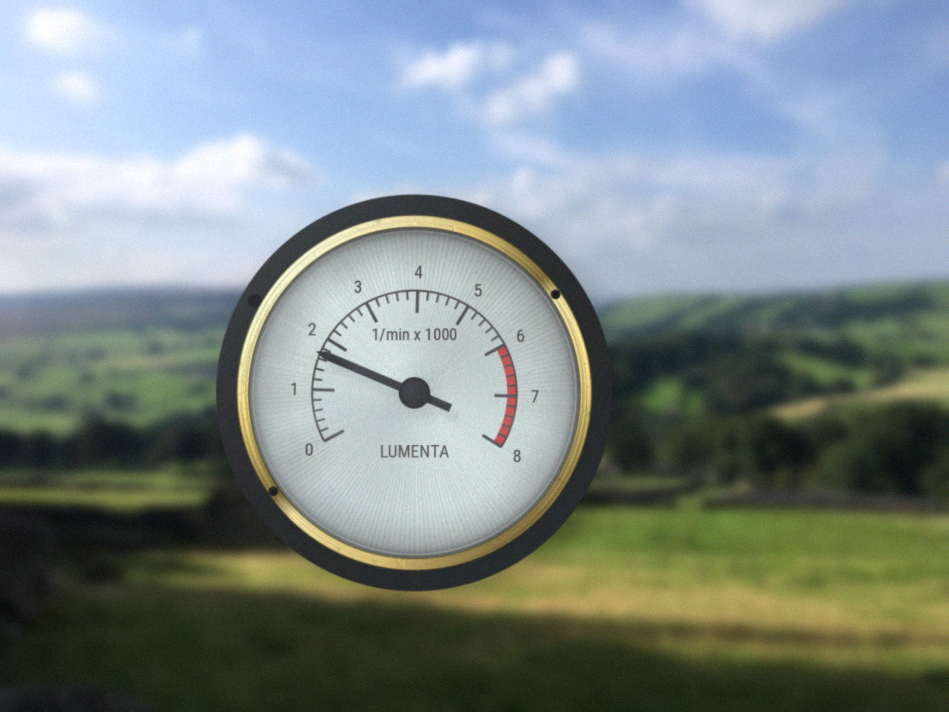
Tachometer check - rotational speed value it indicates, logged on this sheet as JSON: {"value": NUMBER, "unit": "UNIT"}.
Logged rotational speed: {"value": 1700, "unit": "rpm"}
